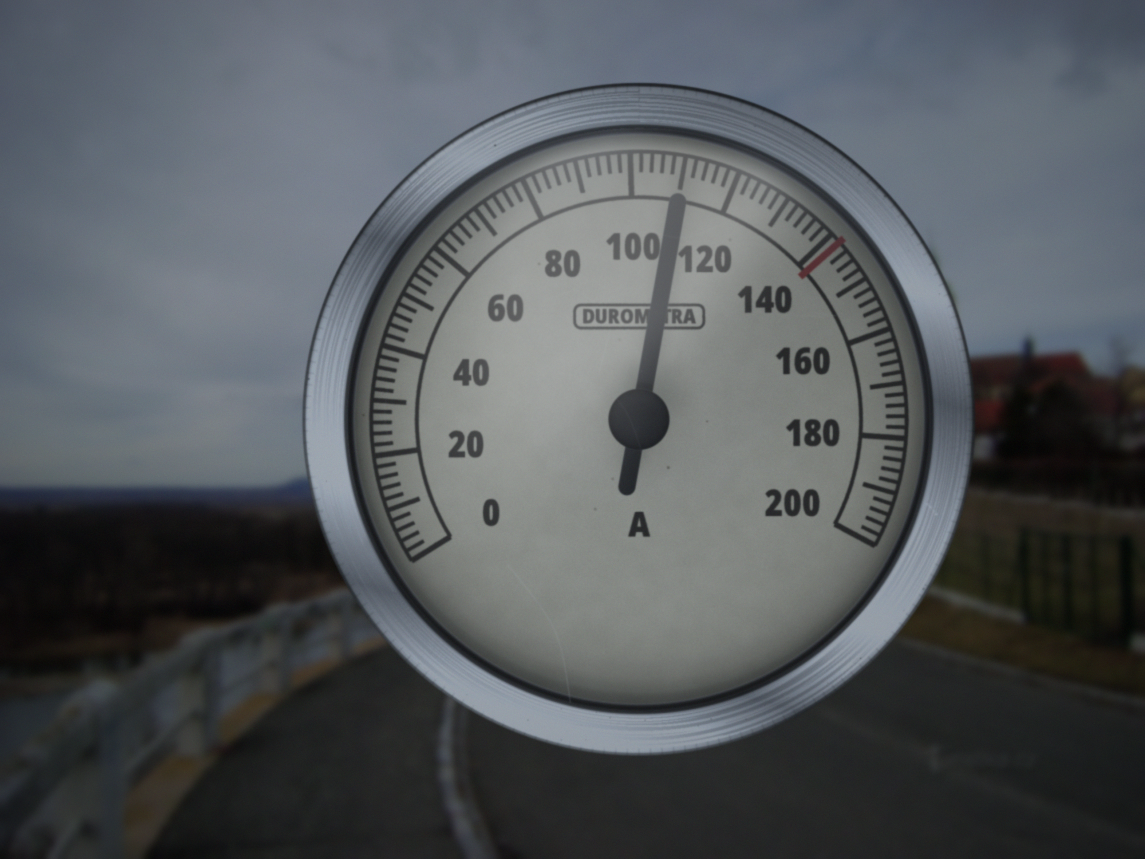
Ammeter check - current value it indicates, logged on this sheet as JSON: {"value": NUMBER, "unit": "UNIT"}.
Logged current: {"value": 110, "unit": "A"}
